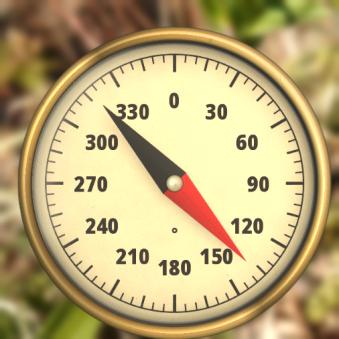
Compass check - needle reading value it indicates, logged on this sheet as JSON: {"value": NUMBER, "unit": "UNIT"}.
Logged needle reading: {"value": 137.5, "unit": "°"}
